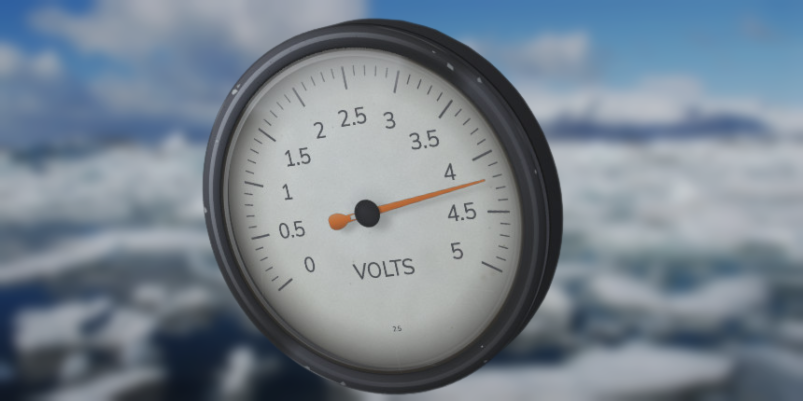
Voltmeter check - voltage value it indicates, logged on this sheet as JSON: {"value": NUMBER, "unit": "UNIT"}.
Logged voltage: {"value": 4.2, "unit": "V"}
